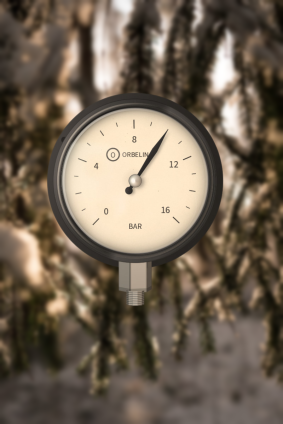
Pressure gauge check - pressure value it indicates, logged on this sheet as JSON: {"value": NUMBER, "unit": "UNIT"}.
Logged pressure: {"value": 10, "unit": "bar"}
